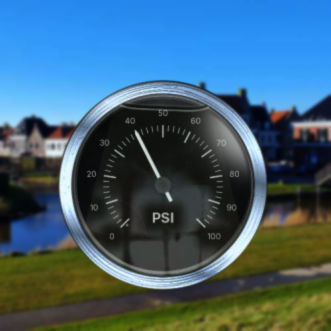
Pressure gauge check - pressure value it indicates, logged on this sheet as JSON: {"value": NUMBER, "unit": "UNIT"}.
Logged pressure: {"value": 40, "unit": "psi"}
